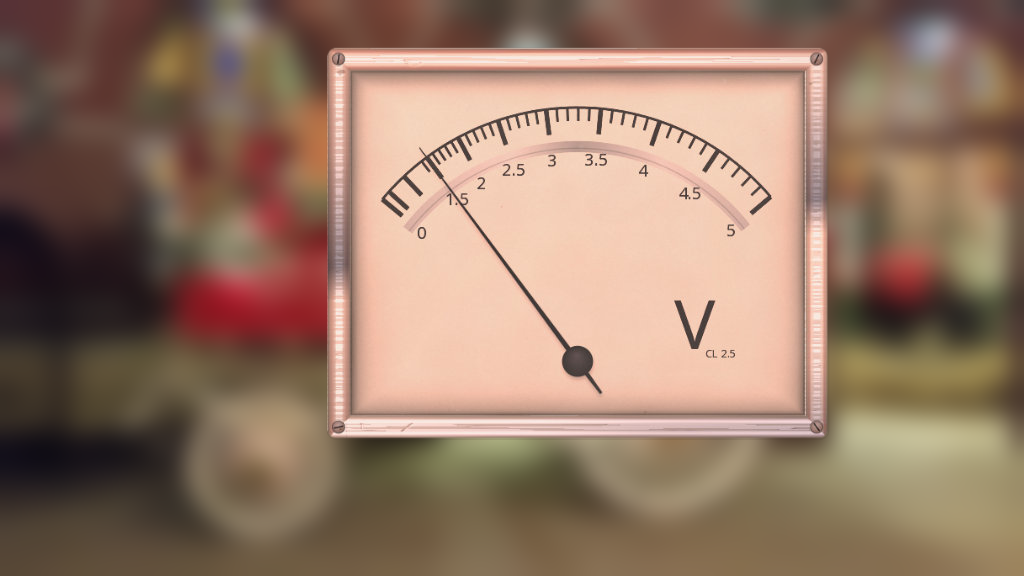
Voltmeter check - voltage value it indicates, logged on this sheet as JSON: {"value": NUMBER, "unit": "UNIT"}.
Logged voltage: {"value": 1.5, "unit": "V"}
